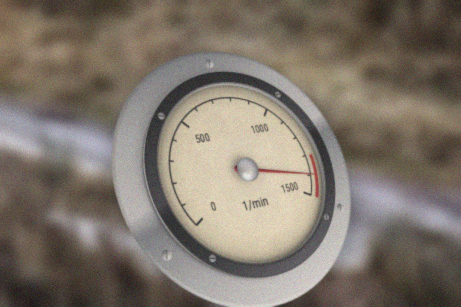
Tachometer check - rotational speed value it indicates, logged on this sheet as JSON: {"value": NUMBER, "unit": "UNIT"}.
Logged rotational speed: {"value": 1400, "unit": "rpm"}
